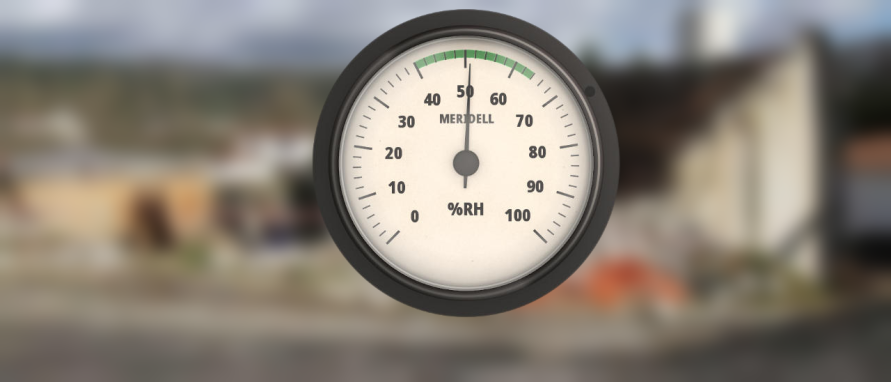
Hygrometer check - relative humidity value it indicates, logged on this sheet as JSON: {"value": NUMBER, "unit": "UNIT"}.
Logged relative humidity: {"value": 51, "unit": "%"}
